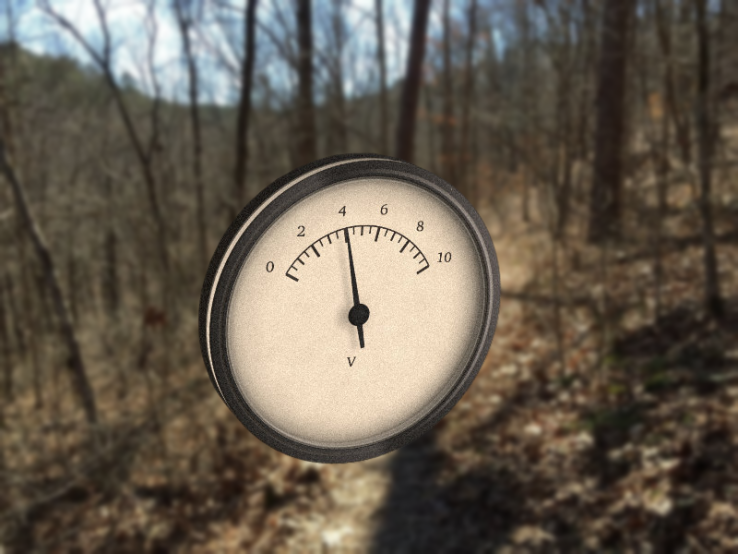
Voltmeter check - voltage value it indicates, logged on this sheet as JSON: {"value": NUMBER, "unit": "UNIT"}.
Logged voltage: {"value": 4, "unit": "V"}
